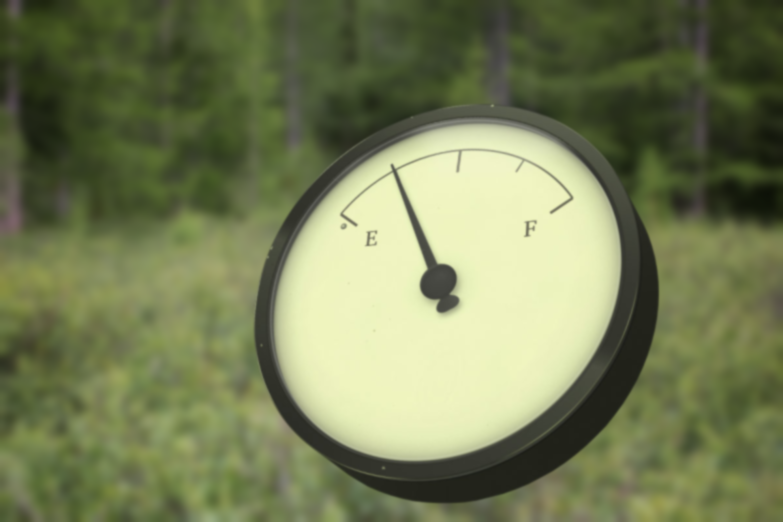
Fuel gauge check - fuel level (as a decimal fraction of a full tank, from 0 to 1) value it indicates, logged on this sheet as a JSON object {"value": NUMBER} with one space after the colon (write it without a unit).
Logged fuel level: {"value": 0.25}
